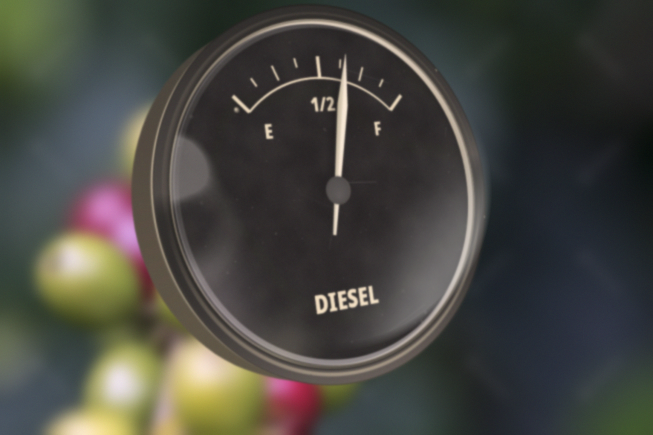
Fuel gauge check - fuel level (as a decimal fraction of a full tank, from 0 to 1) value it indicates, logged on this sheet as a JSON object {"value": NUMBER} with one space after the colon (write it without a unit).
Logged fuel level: {"value": 0.625}
